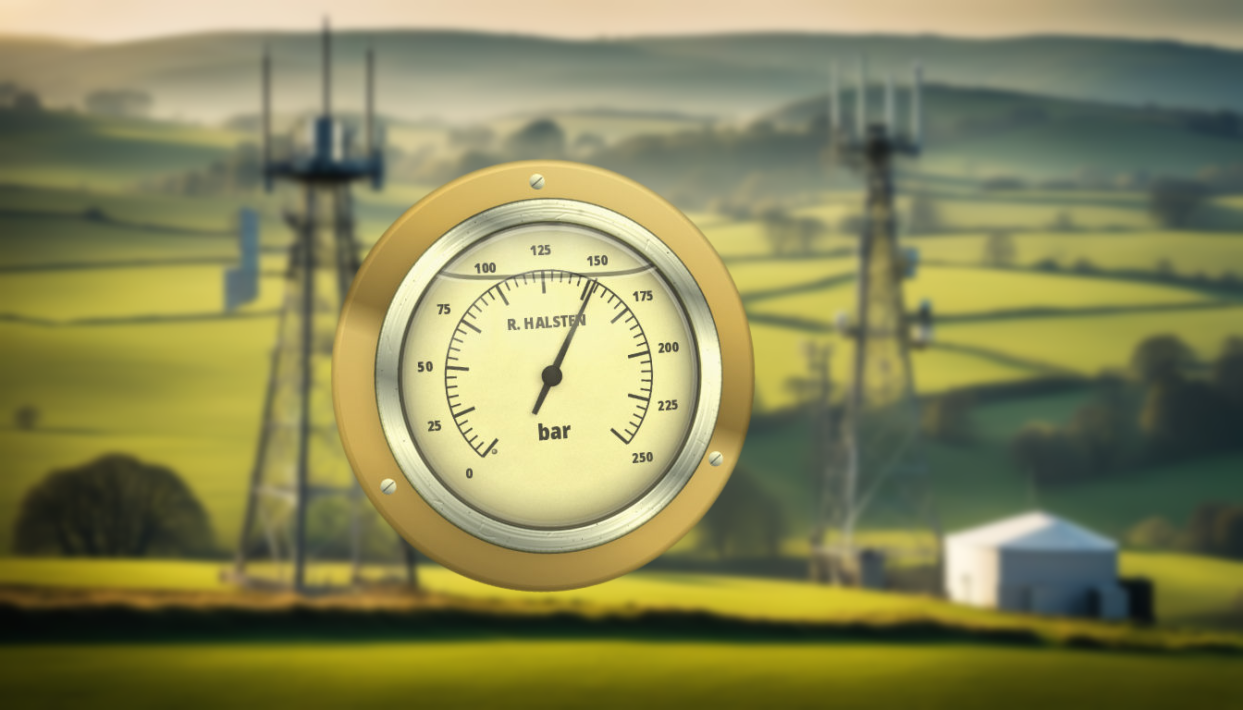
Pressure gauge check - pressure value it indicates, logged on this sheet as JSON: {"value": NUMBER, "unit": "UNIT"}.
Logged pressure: {"value": 152.5, "unit": "bar"}
